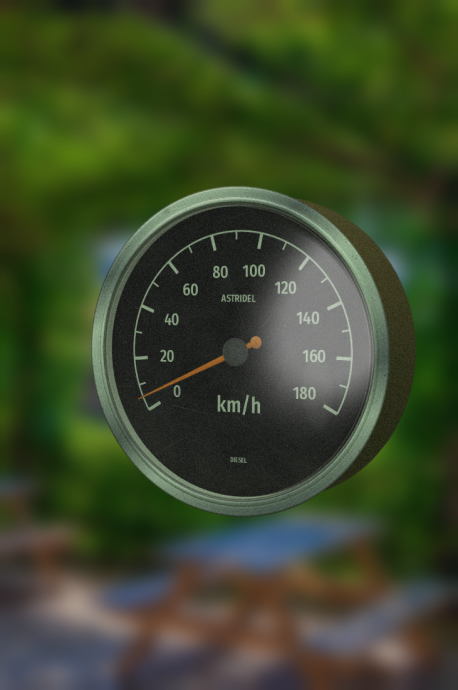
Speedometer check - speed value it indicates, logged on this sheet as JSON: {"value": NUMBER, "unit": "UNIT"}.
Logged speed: {"value": 5, "unit": "km/h"}
